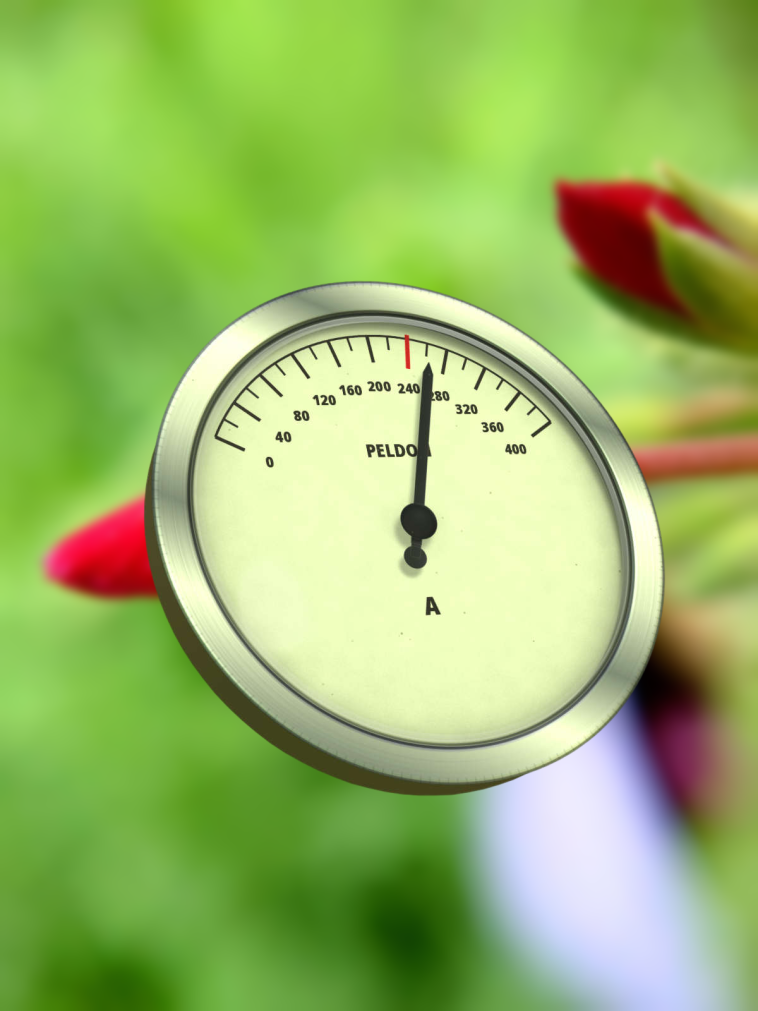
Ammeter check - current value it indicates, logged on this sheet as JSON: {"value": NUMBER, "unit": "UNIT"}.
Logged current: {"value": 260, "unit": "A"}
